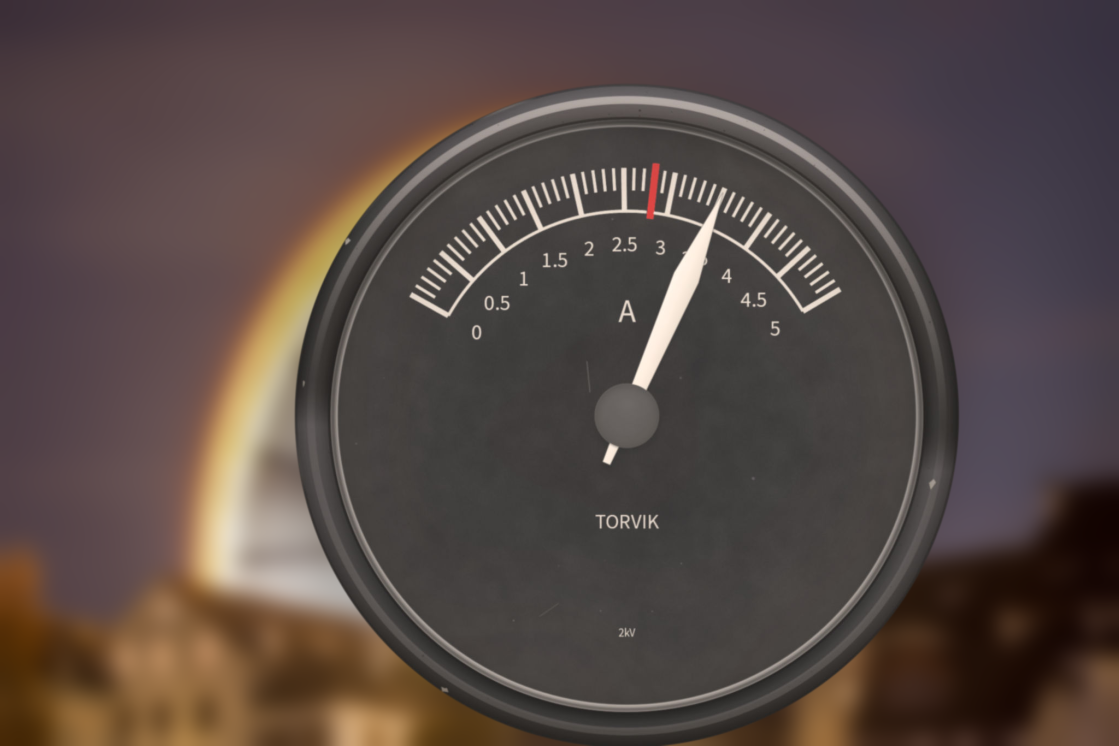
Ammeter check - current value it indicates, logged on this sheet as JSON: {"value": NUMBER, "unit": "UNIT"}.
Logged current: {"value": 3.5, "unit": "A"}
